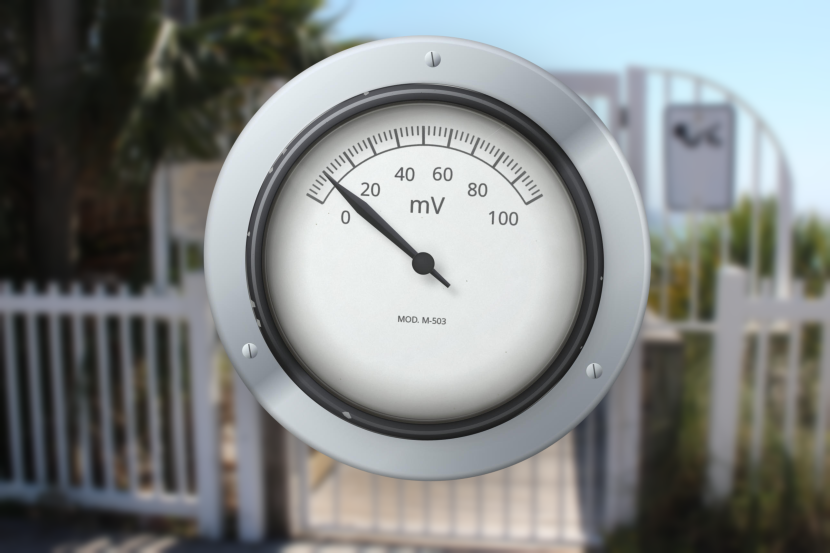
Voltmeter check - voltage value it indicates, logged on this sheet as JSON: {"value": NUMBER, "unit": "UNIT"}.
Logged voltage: {"value": 10, "unit": "mV"}
